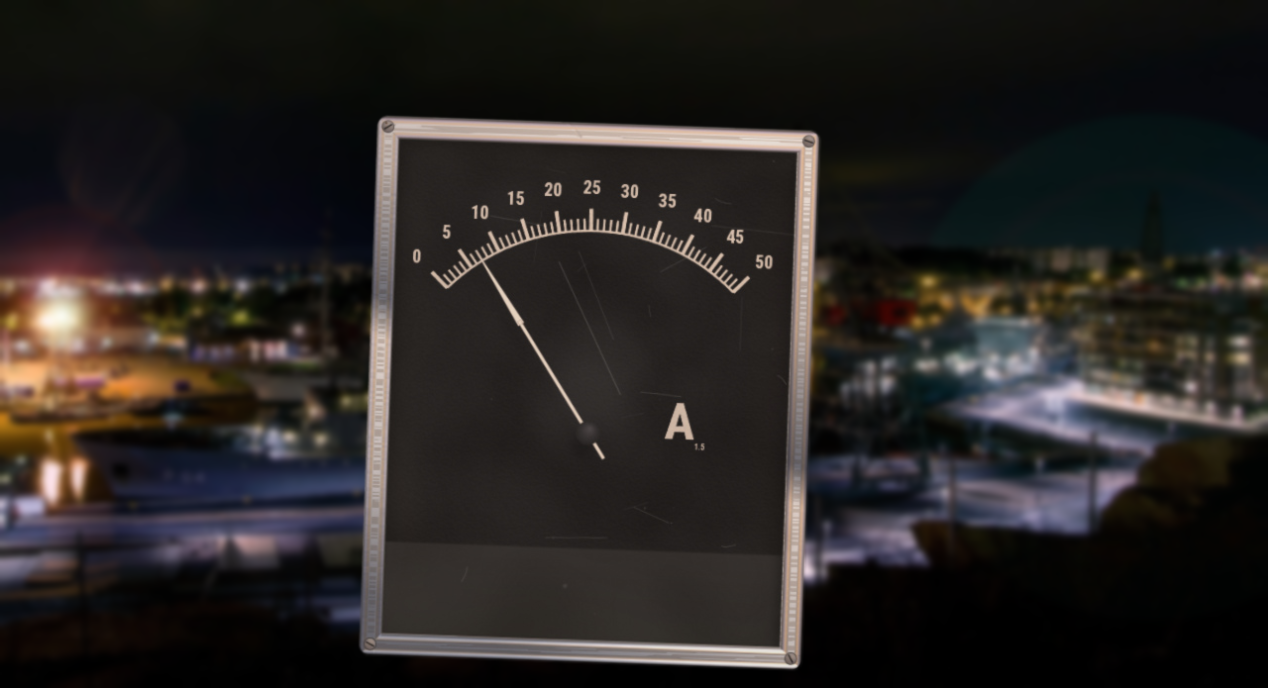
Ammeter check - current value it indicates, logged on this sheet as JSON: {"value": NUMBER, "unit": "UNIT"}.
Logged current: {"value": 7, "unit": "A"}
